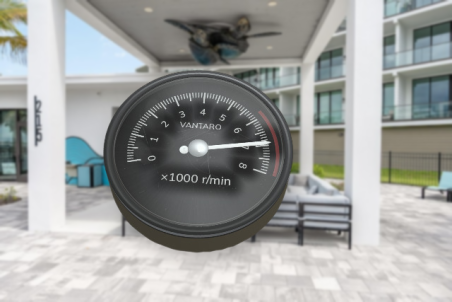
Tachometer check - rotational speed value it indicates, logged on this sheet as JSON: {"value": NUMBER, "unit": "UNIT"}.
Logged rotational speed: {"value": 7000, "unit": "rpm"}
